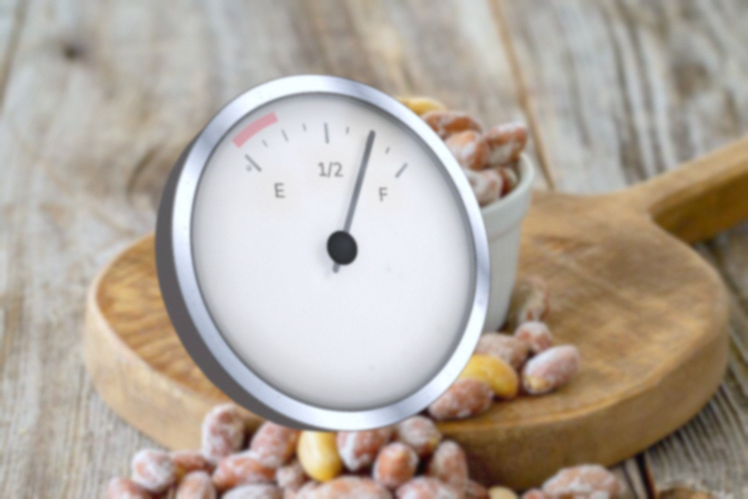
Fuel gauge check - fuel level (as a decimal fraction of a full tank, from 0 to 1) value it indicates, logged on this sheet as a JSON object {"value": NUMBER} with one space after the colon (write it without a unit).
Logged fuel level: {"value": 0.75}
